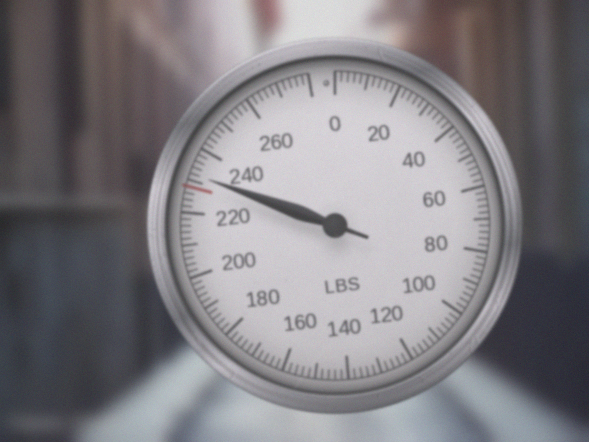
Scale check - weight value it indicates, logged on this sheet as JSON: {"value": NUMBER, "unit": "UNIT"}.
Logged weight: {"value": 232, "unit": "lb"}
